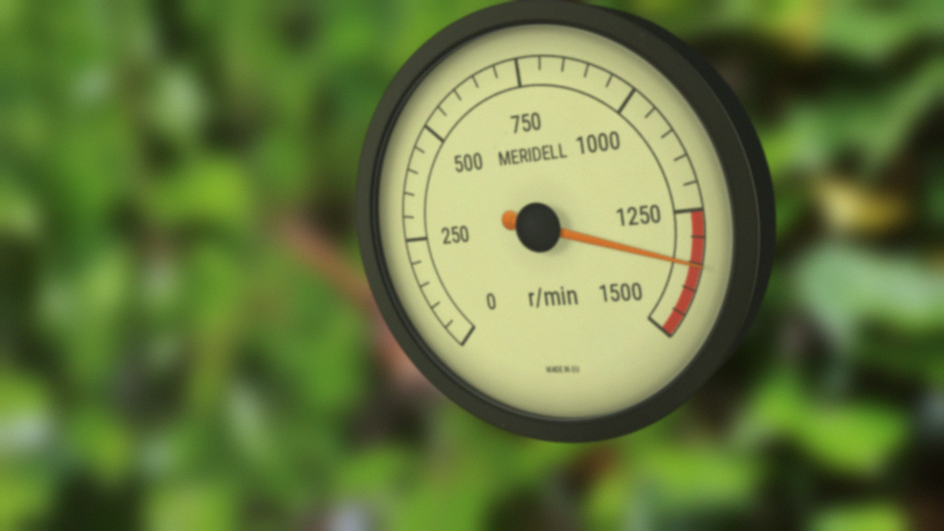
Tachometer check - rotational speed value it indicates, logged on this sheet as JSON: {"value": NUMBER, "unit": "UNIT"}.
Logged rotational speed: {"value": 1350, "unit": "rpm"}
